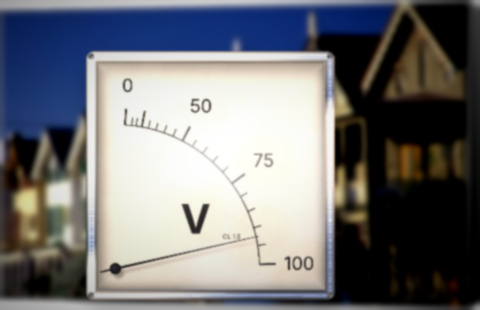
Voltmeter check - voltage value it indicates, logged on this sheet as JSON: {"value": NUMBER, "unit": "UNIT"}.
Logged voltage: {"value": 92.5, "unit": "V"}
